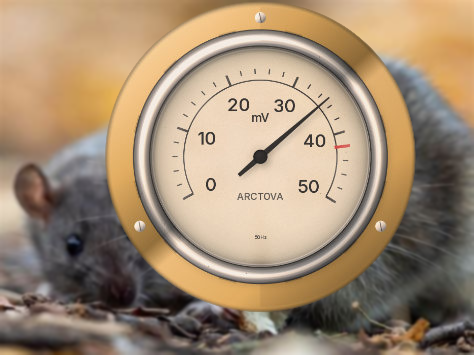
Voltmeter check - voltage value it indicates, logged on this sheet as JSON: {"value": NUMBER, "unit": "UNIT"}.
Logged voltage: {"value": 35, "unit": "mV"}
